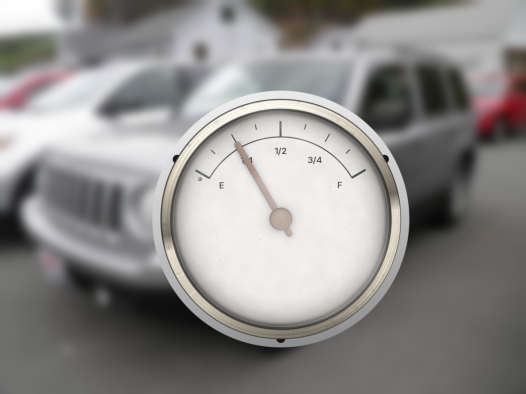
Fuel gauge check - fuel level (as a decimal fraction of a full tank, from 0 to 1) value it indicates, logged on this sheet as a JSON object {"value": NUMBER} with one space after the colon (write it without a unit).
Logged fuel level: {"value": 0.25}
